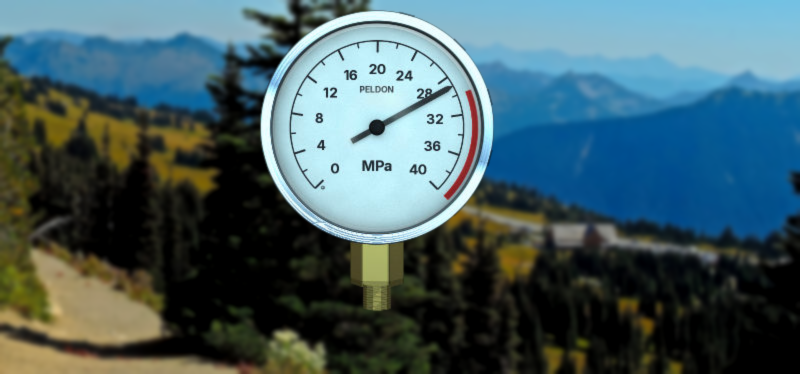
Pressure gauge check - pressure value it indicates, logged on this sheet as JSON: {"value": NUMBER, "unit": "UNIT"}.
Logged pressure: {"value": 29, "unit": "MPa"}
